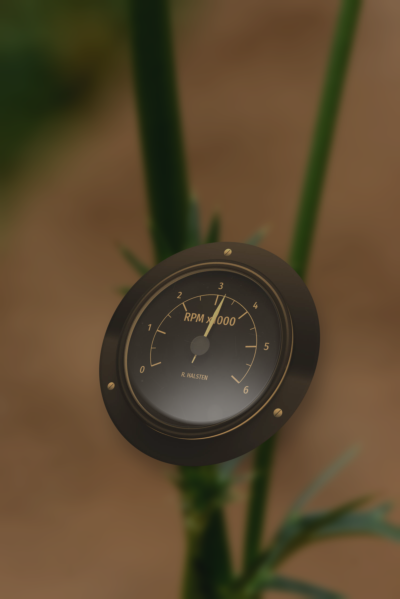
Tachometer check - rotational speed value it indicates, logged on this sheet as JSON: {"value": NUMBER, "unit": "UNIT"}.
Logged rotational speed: {"value": 3250, "unit": "rpm"}
